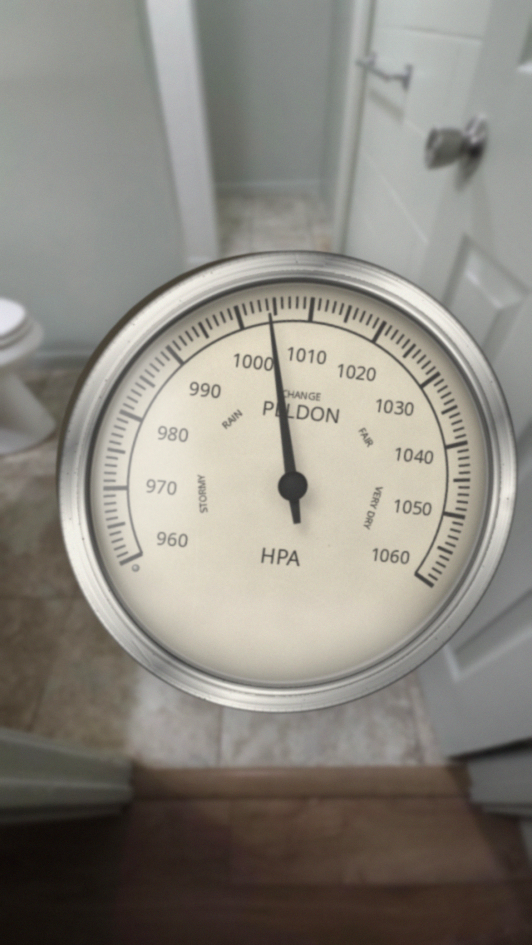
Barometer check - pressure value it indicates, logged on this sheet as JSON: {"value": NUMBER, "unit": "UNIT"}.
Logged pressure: {"value": 1004, "unit": "hPa"}
